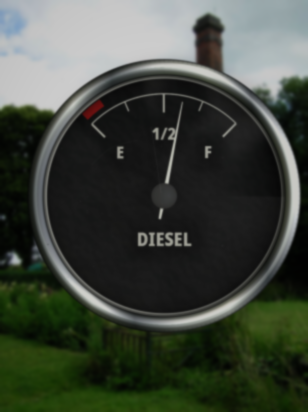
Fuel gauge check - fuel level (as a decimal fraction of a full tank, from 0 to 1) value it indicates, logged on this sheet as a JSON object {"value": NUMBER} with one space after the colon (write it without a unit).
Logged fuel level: {"value": 0.625}
